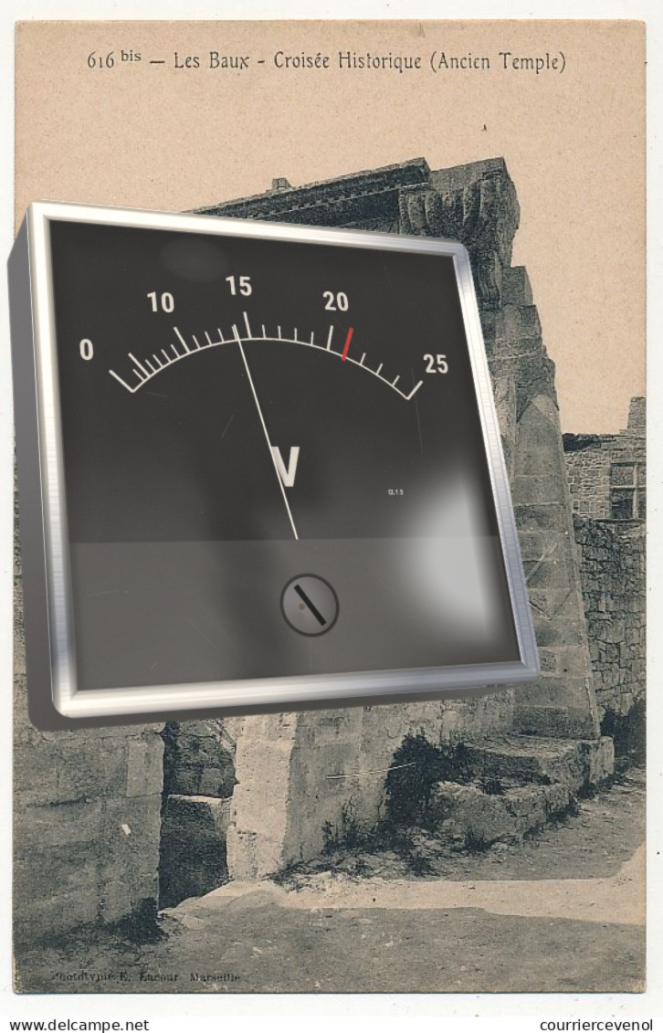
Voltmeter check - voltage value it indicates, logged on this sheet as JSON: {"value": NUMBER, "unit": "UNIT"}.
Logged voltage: {"value": 14, "unit": "V"}
